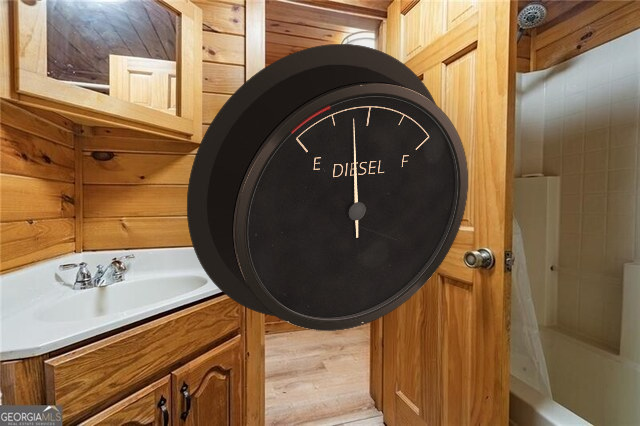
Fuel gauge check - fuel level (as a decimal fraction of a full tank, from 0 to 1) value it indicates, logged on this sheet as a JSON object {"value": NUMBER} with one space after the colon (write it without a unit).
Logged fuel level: {"value": 0.375}
